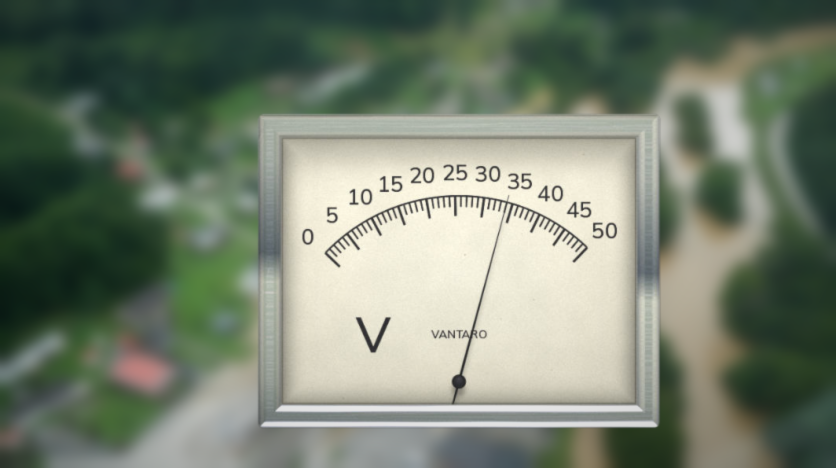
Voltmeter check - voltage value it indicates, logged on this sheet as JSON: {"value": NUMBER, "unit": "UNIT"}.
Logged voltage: {"value": 34, "unit": "V"}
